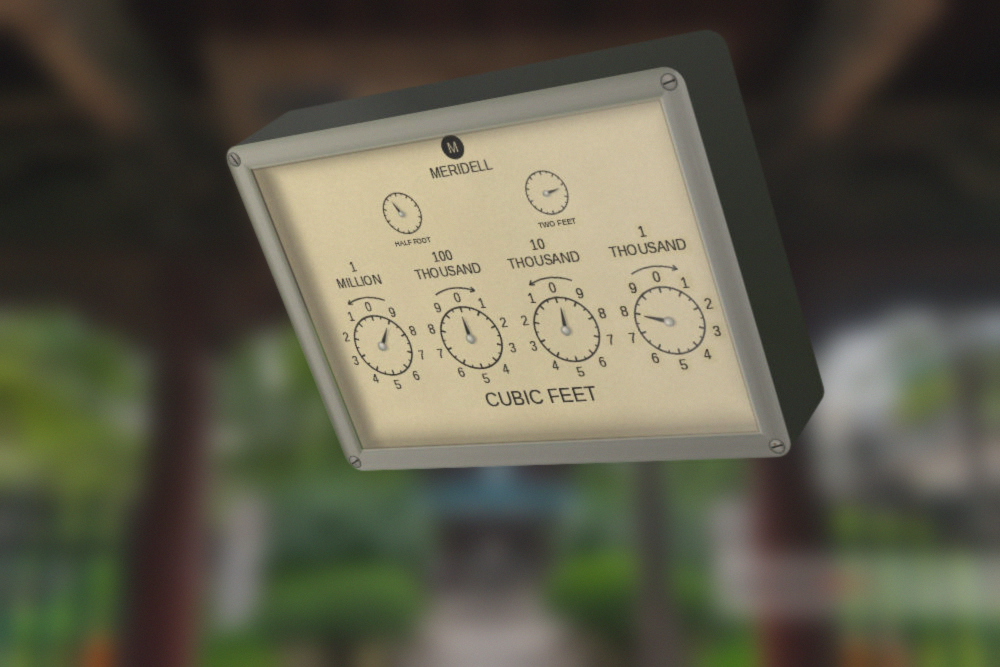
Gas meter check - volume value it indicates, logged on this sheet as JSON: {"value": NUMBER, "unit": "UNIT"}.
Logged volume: {"value": 899800, "unit": "ft³"}
